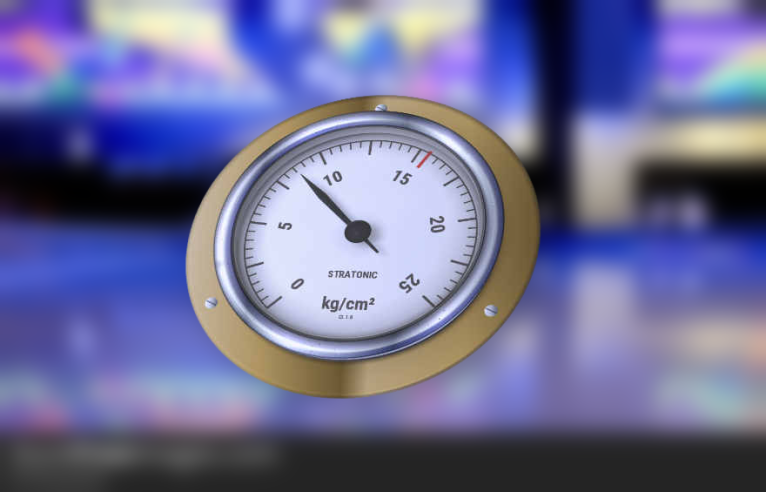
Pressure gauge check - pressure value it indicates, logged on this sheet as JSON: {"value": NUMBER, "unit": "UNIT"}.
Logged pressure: {"value": 8.5, "unit": "kg/cm²"}
